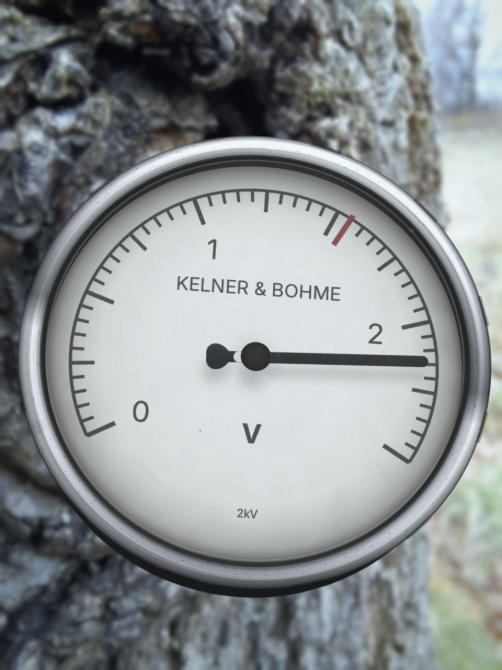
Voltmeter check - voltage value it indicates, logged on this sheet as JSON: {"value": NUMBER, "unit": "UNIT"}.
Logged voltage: {"value": 2.15, "unit": "V"}
